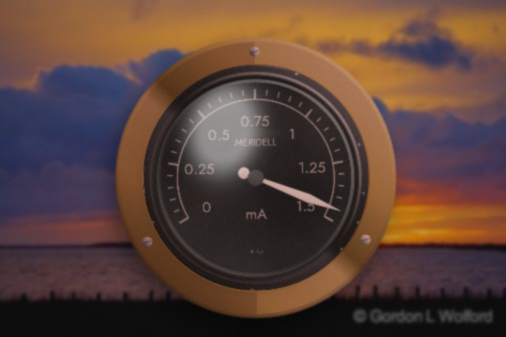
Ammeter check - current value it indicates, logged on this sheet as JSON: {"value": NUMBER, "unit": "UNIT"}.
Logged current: {"value": 1.45, "unit": "mA"}
